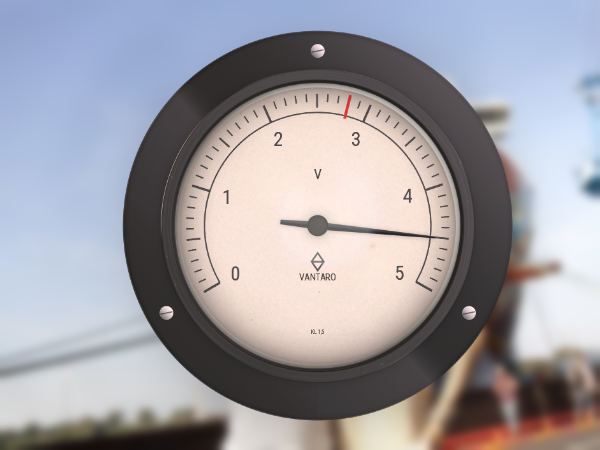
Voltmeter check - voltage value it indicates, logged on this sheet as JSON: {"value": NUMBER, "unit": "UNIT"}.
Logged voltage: {"value": 4.5, "unit": "V"}
